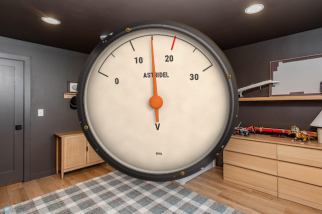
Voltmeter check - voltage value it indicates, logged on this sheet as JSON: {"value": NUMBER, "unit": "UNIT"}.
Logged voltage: {"value": 15, "unit": "V"}
